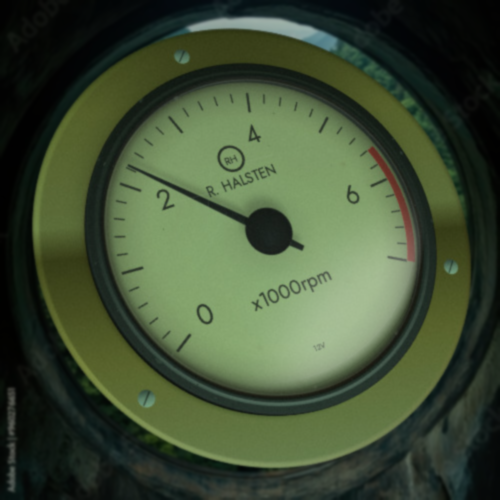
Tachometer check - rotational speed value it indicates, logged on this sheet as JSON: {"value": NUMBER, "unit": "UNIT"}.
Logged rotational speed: {"value": 2200, "unit": "rpm"}
